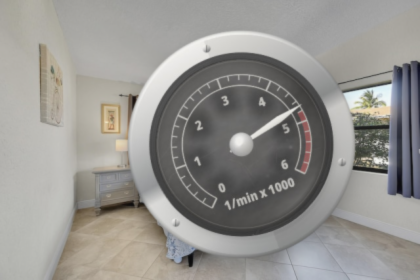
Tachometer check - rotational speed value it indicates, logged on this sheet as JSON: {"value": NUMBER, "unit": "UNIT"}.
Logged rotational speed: {"value": 4700, "unit": "rpm"}
